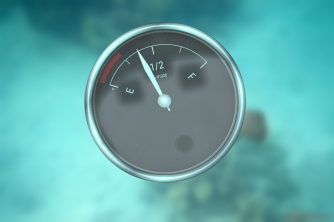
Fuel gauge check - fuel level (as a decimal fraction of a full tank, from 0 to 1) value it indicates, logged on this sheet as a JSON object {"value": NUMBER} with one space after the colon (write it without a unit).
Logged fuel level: {"value": 0.375}
